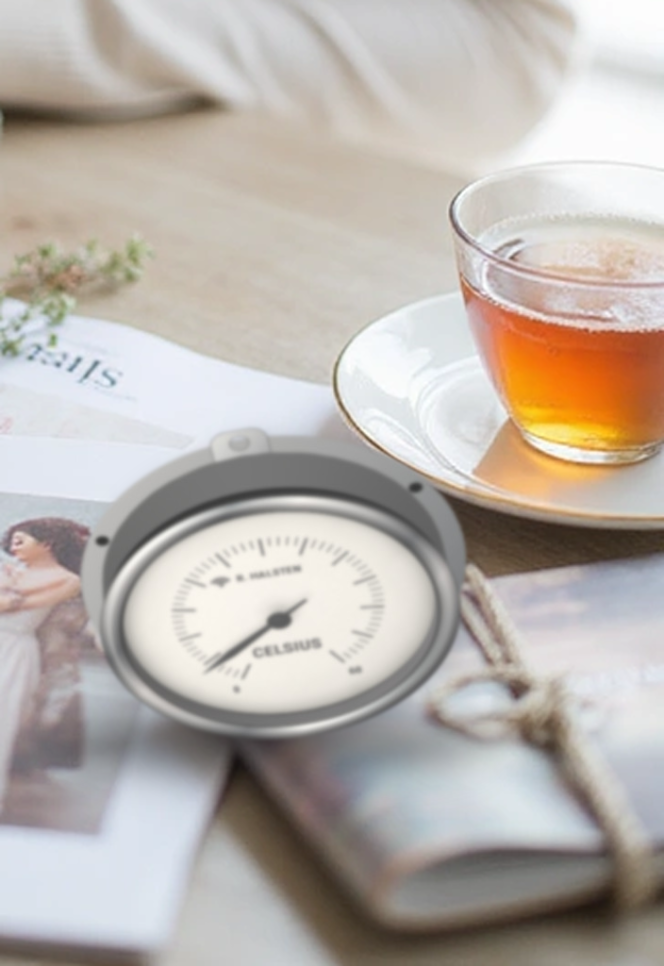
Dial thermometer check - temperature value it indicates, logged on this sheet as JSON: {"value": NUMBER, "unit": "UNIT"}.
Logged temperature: {"value": 5, "unit": "°C"}
